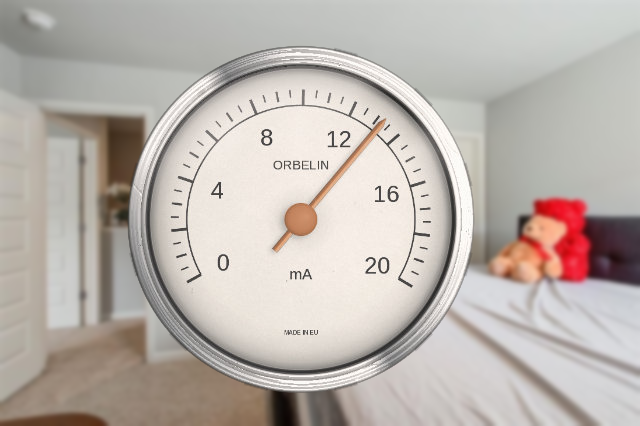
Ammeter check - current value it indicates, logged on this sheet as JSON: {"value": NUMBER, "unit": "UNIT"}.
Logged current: {"value": 13.25, "unit": "mA"}
